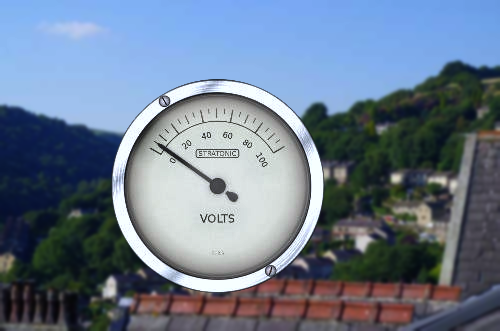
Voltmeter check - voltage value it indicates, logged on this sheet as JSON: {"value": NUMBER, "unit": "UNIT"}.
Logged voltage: {"value": 5, "unit": "V"}
